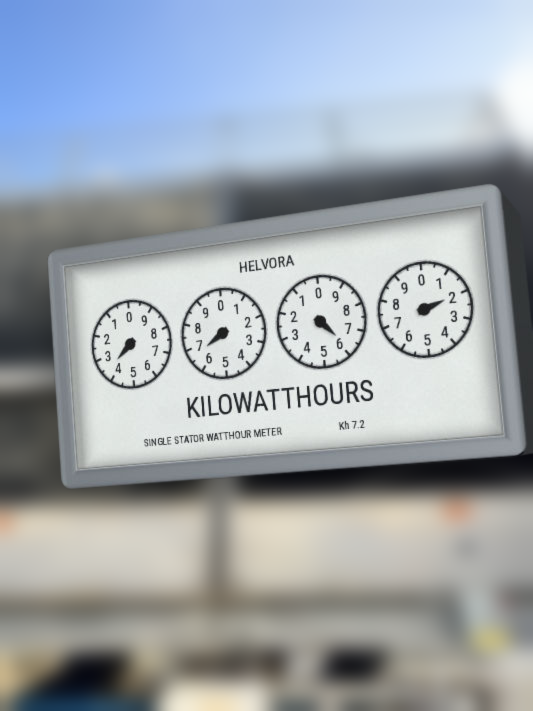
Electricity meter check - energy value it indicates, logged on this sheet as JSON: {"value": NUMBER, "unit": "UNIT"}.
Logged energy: {"value": 3662, "unit": "kWh"}
